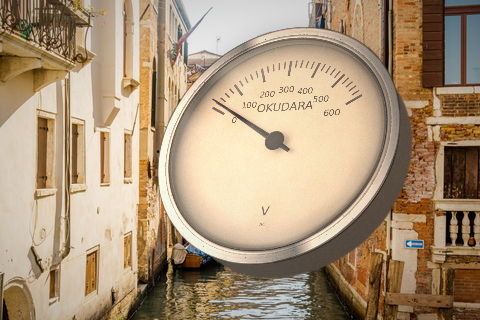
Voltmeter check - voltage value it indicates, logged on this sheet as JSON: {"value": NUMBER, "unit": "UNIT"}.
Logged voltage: {"value": 20, "unit": "V"}
